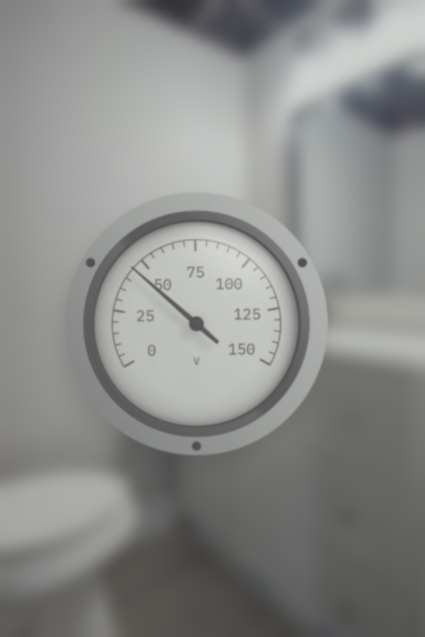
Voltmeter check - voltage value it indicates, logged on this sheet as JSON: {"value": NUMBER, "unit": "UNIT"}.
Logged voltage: {"value": 45, "unit": "V"}
